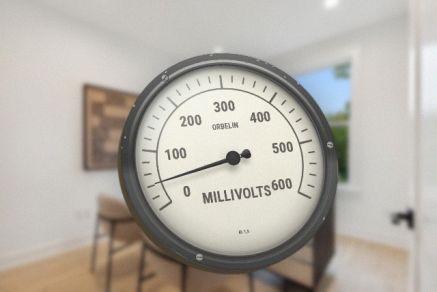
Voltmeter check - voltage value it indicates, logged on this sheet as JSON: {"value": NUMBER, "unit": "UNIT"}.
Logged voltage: {"value": 40, "unit": "mV"}
